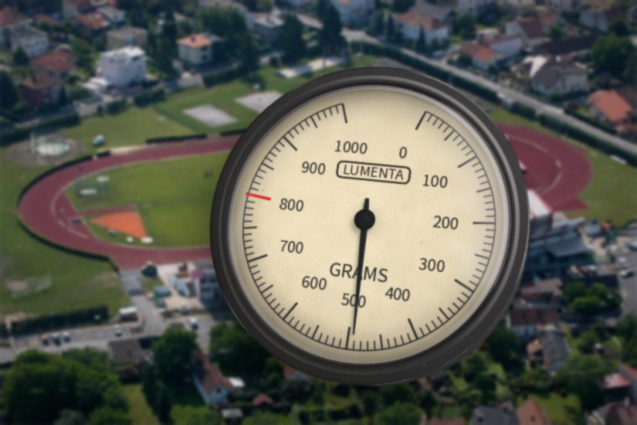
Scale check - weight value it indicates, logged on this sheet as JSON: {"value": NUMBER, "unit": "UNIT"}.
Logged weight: {"value": 490, "unit": "g"}
